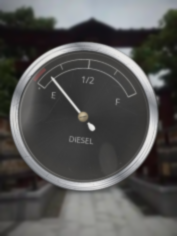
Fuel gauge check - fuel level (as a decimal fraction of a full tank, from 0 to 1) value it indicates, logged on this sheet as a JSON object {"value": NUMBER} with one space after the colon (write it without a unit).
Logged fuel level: {"value": 0.125}
